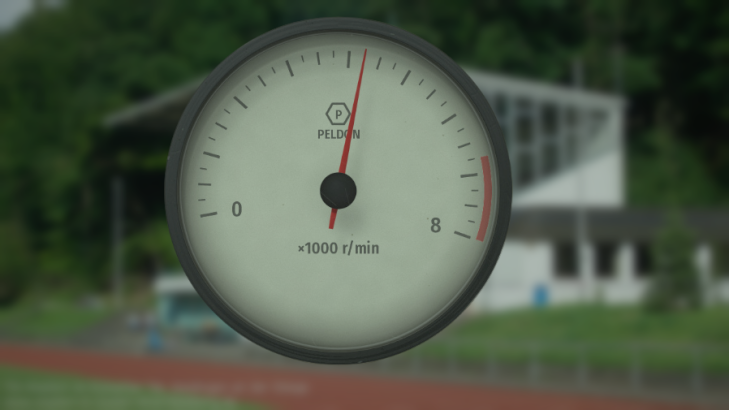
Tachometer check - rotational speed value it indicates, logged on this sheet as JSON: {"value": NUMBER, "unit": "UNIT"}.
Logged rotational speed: {"value": 4250, "unit": "rpm"}
